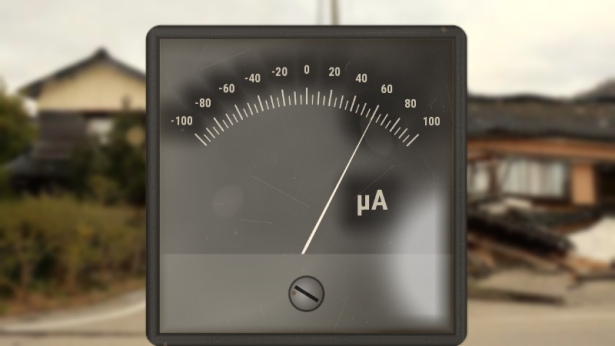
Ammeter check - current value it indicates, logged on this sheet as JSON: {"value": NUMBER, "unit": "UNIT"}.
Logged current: {"value": 60, "unit": "µA"}
